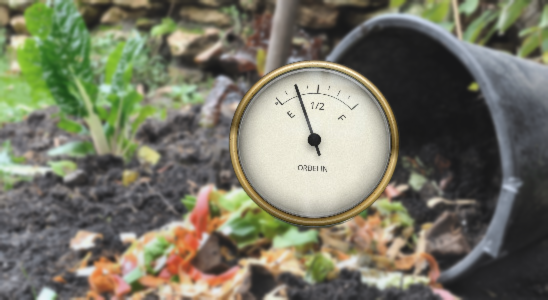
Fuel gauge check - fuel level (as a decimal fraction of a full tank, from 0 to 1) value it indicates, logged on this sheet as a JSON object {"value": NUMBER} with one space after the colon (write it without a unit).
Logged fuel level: {"value": 0.25}
